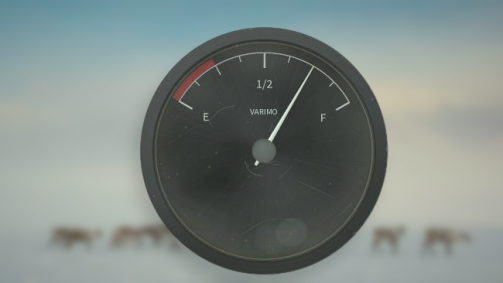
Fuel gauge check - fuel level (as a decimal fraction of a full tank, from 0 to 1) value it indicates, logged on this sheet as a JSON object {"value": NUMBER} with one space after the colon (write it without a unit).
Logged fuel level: {"value": 0.75}
